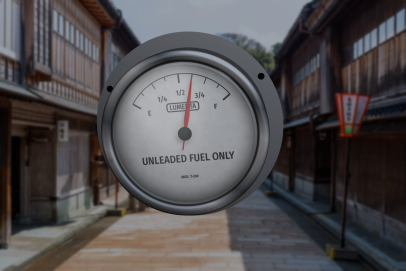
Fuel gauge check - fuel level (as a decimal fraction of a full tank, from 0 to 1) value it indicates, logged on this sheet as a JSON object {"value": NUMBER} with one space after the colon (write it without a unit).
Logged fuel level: {"value": 0.625}
